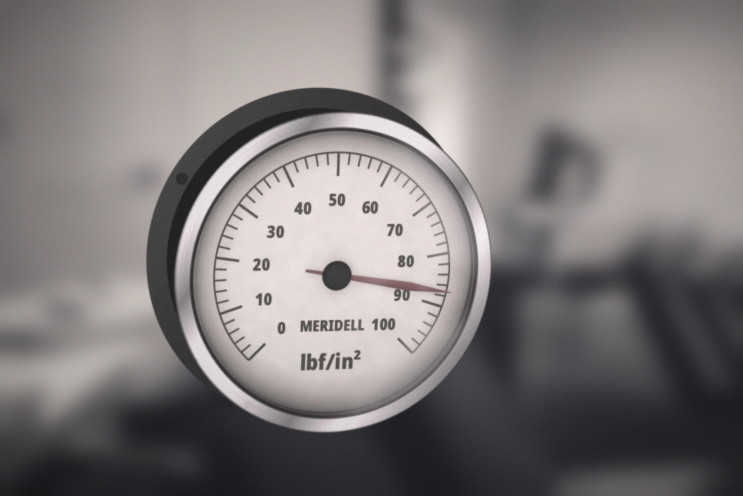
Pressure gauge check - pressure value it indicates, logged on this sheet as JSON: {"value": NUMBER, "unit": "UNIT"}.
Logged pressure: {"value": 87, "unit": "psi"}
